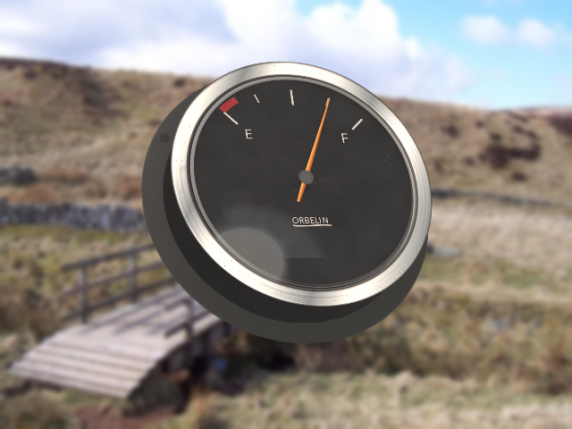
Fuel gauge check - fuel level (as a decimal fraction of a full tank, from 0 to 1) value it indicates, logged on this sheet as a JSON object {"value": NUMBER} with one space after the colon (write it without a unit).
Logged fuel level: {"value": 0.75}
